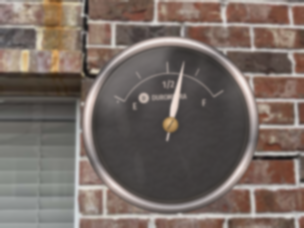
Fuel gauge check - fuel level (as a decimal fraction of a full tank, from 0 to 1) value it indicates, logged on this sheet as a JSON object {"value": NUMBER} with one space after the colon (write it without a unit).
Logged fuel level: {"value": 0.625}
